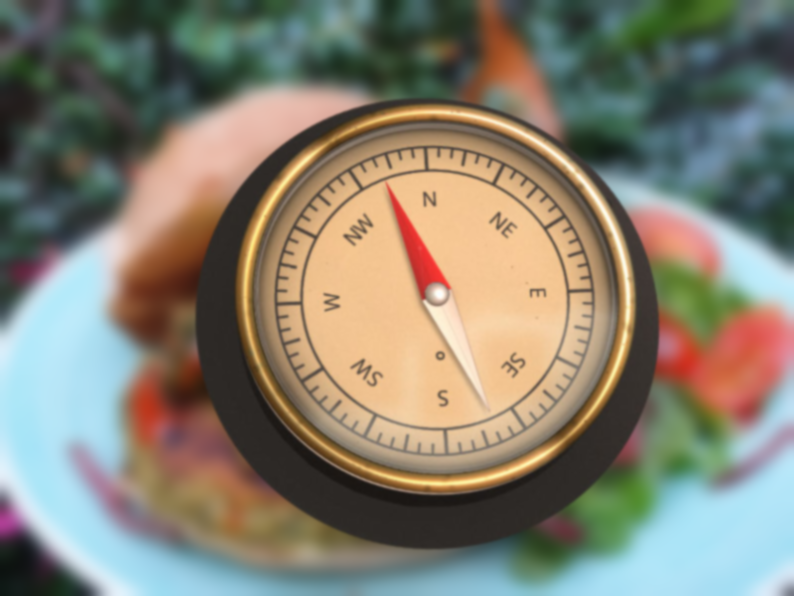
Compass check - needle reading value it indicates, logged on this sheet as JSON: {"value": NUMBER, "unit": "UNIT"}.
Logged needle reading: {"value": 340, "unit": "°"}
